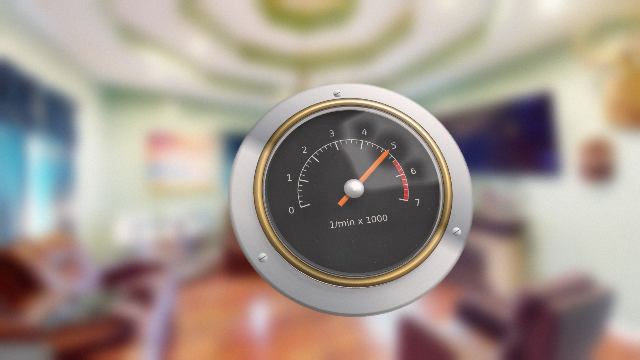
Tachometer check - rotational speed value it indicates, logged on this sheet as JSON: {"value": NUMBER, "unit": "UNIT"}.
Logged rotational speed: {"value": 5000, "unit": "rpm"}
